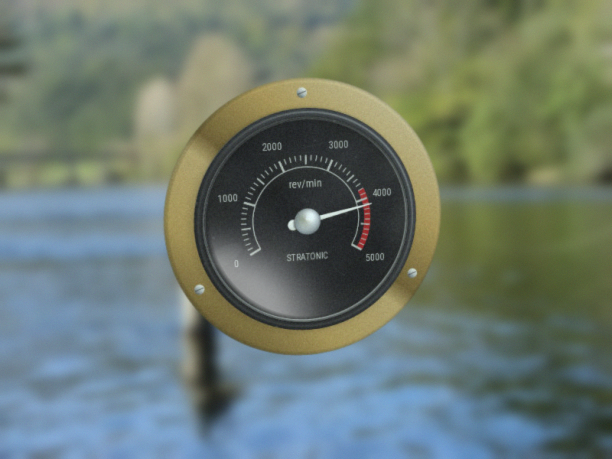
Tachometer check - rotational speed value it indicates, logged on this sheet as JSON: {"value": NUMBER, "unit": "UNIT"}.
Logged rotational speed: {"value": 4100, "unit": "rpm"}
